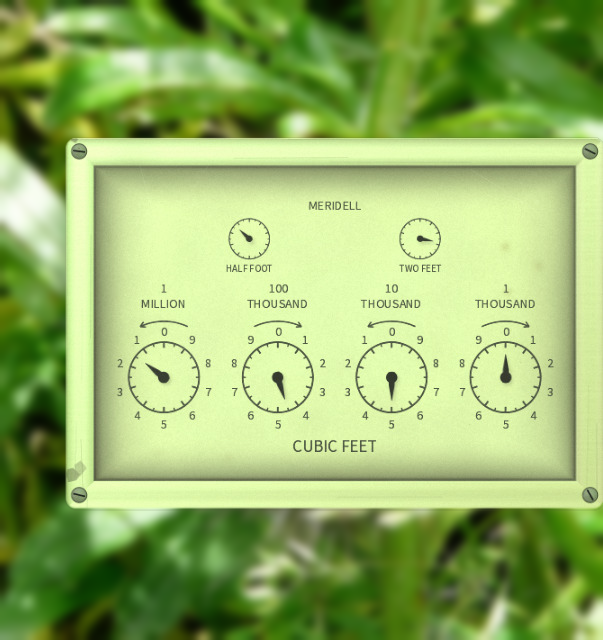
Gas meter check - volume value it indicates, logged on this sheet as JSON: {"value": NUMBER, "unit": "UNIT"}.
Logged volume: {"value": 145000, "unit": "ft³"}
